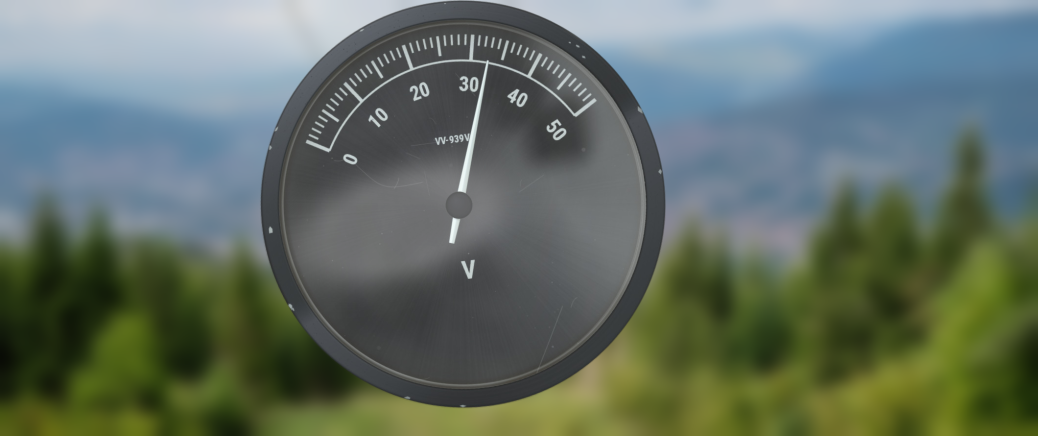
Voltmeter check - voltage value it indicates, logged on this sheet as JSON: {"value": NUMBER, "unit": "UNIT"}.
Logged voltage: {"value": 33, "unit": "V"}
